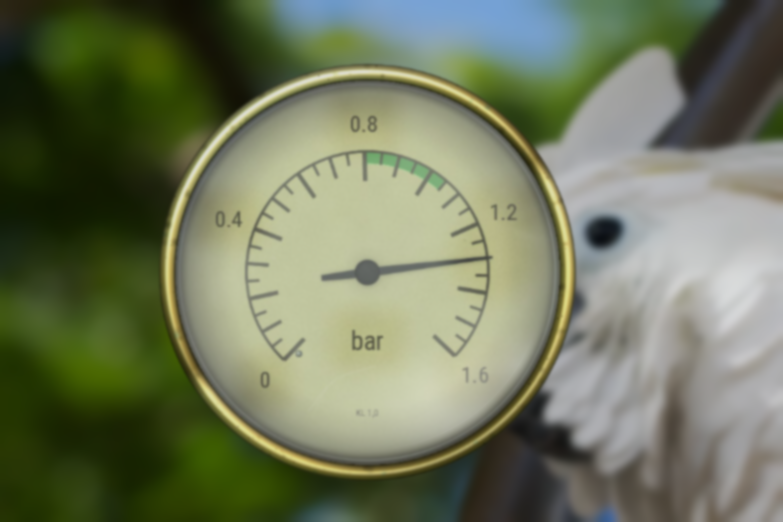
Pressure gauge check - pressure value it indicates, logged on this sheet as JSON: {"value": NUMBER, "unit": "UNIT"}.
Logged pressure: {"value": 1.3, "unit": "bar"}
